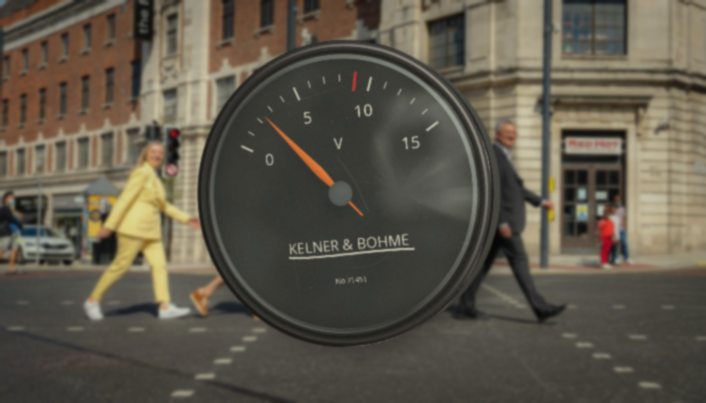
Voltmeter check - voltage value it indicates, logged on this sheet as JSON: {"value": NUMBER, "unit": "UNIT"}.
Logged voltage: {"value": 2.5, "unit": "V"}
